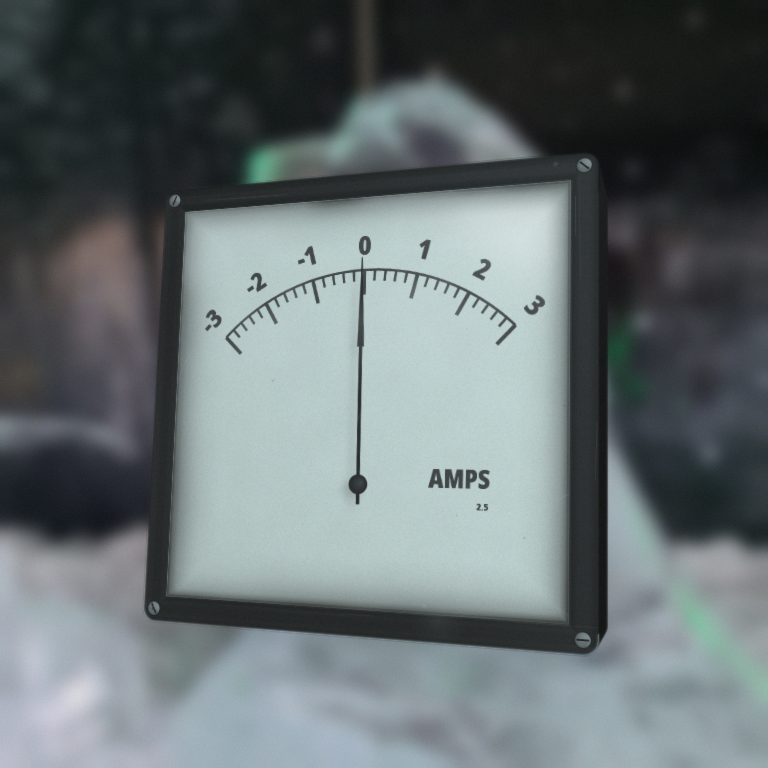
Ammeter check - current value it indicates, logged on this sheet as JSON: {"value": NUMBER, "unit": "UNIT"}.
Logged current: {"value": 0, "unit": "A"}
